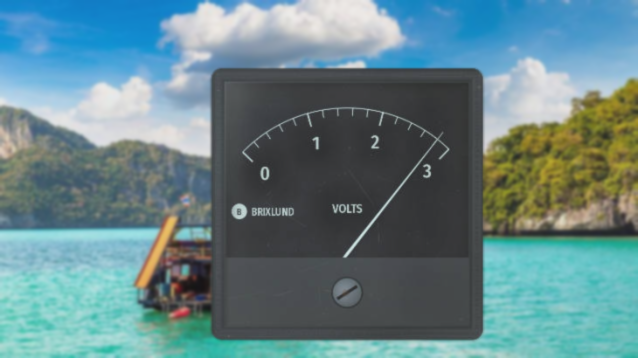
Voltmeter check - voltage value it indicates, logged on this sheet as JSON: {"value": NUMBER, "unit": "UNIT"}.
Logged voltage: {"value": 2.8, "unit": "V"}
